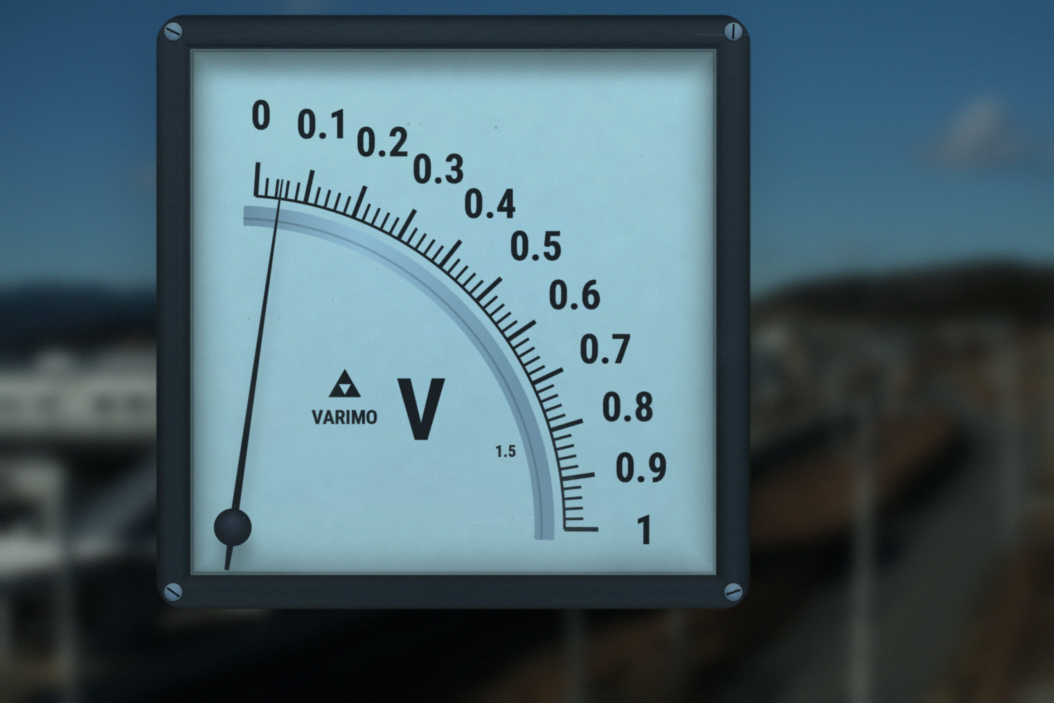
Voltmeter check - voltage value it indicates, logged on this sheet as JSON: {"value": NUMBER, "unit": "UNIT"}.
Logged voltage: {"value": 0.05, "unit": "V"}
